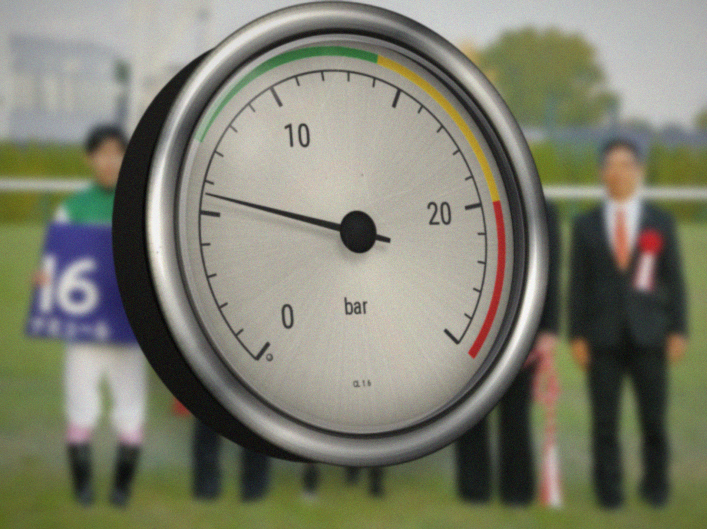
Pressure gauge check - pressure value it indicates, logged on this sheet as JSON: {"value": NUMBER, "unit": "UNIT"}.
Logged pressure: {"value": 5.5, "unit": "bar"}
